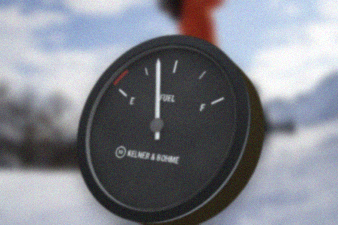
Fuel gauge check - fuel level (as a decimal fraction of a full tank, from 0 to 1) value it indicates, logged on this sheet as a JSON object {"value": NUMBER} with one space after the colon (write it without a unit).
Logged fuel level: {"value": 0.375}
